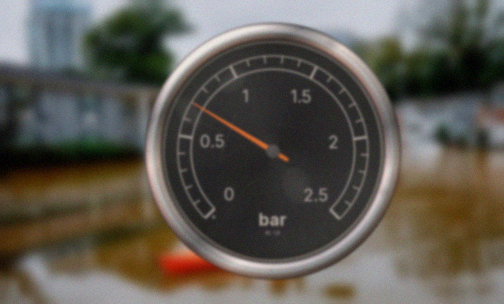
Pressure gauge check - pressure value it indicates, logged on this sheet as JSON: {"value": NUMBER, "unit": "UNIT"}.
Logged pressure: {"value": 0.7, "unit": "bar"}
